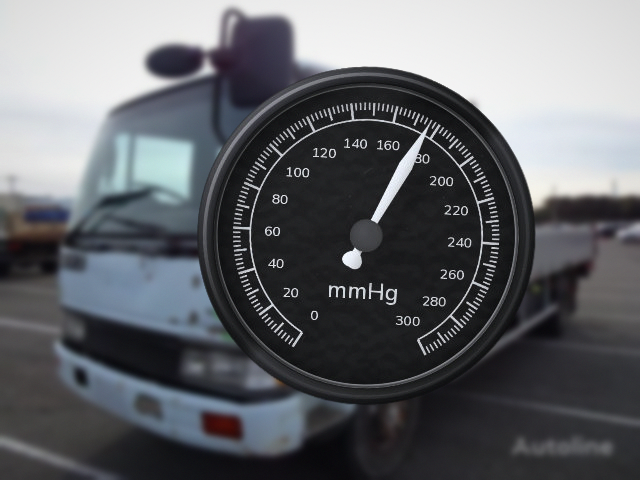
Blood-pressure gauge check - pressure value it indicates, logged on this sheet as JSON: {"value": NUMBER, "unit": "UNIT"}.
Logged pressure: {"value": 176, "unit": "mmHg"}
